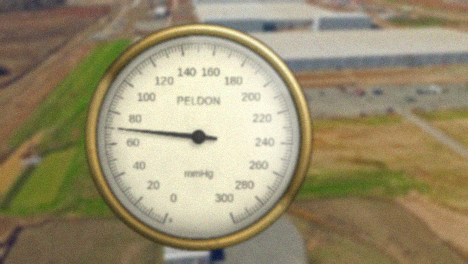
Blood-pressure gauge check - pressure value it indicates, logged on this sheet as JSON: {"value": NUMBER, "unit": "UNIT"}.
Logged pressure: {"value": 70, "unit": "mmHg"}
